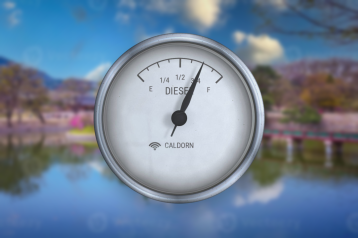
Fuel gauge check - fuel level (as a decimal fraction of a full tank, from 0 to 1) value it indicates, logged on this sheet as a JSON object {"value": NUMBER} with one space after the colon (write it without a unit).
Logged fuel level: {"value": 0.75}
